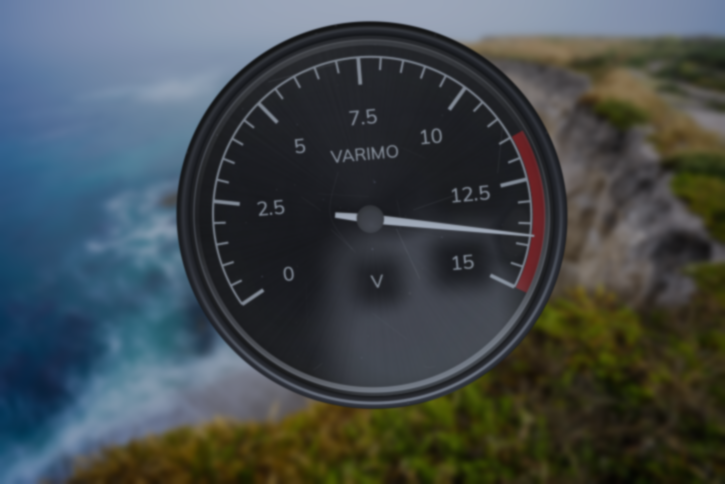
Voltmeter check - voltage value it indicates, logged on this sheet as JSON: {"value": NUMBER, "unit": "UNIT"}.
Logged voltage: {"value": 13.75, "unit": "V"}
